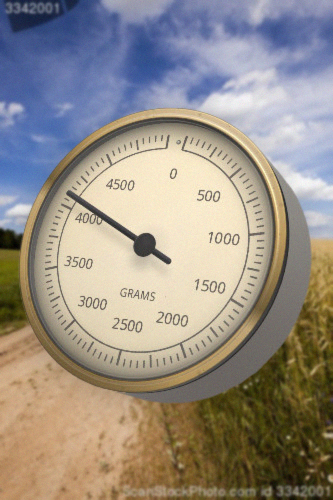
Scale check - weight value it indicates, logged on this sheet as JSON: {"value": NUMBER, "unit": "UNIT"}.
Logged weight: {"value": 4100, "unit": "g"}
